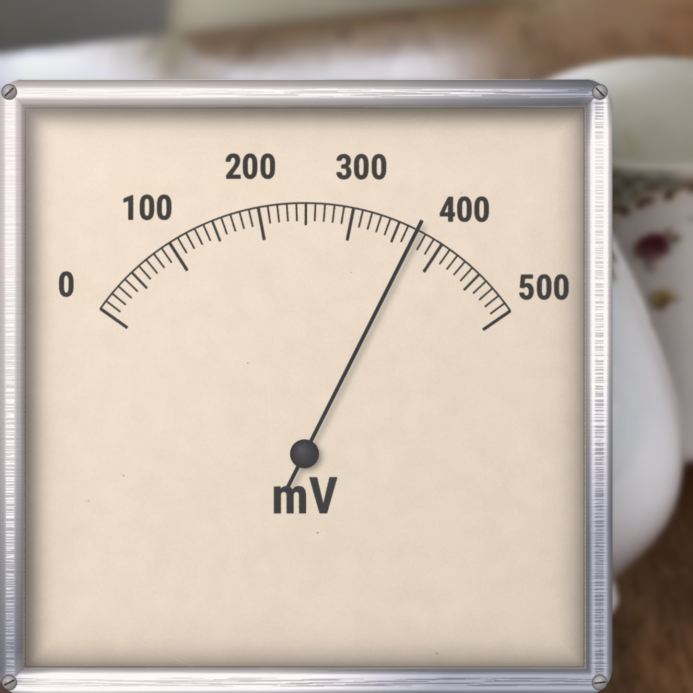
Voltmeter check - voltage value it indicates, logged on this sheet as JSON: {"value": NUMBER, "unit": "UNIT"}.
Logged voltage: {"value": 370, "unit": "mV"}
